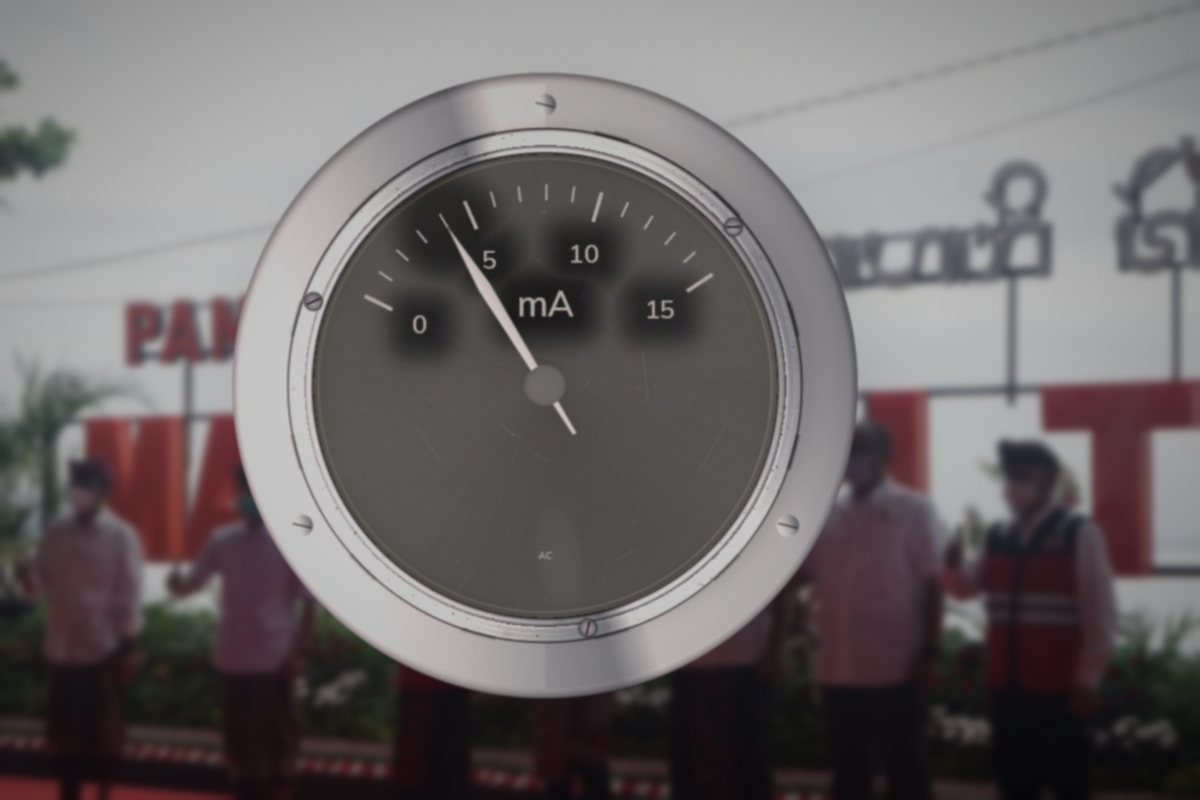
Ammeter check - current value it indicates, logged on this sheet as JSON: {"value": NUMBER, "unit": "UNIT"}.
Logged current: {"value": 4, "unit": "mA"}
